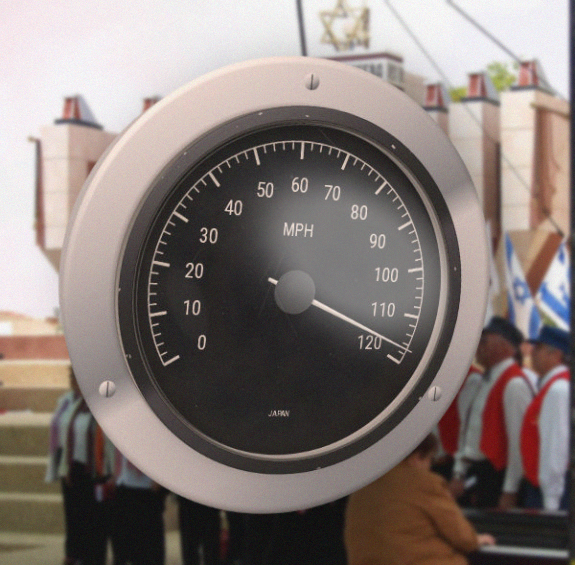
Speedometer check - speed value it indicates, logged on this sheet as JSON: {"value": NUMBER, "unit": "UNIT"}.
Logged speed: {"value": 117, "unit": "mph"}
